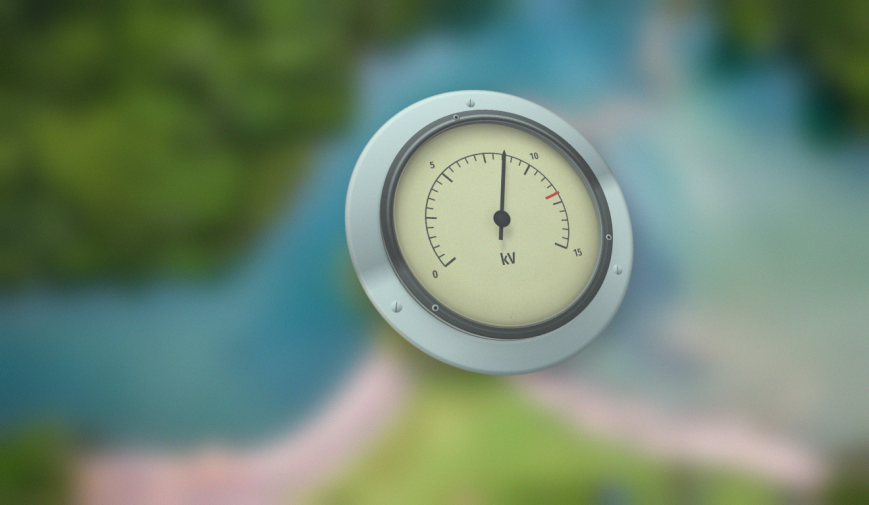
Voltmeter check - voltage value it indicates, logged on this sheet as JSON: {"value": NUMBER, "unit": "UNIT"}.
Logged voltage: {"value": 8.5, "unit": "kV"}
